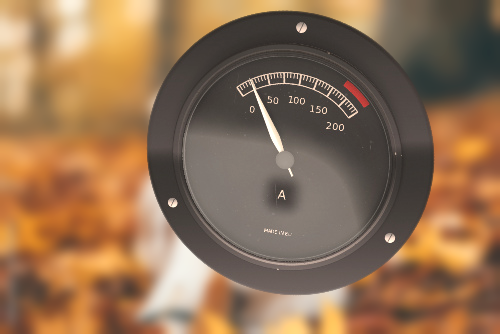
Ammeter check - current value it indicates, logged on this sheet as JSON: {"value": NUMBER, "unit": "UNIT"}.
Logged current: {"value": 25, "unit": "A"}
